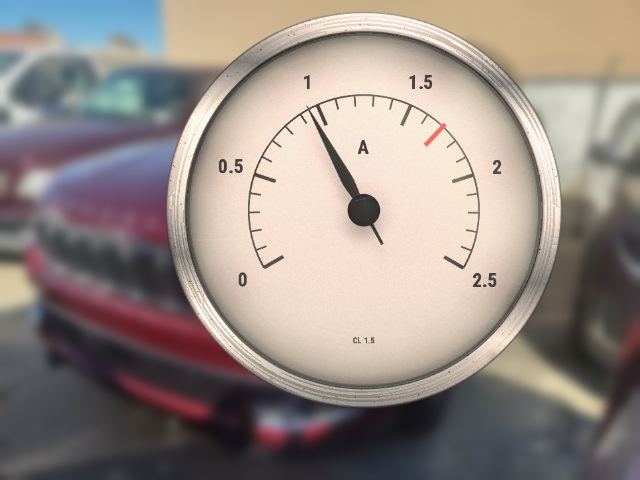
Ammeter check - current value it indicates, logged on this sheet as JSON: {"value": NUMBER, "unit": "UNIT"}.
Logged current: {"value": 0.95, "unit": "A"}
